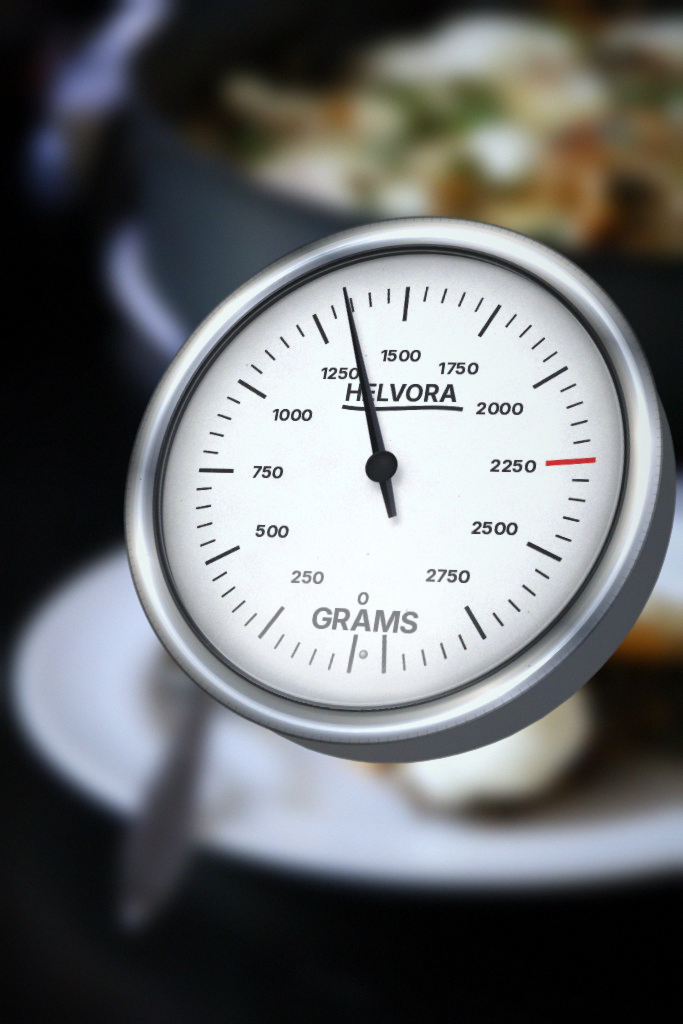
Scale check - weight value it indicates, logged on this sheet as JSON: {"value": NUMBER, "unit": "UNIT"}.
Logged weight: {"value": 1350, "unit": "g"}
